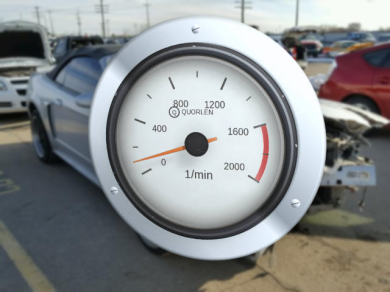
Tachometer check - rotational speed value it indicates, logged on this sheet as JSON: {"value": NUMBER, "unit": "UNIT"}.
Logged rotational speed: {"value": 100, "unit": "rpm"}
